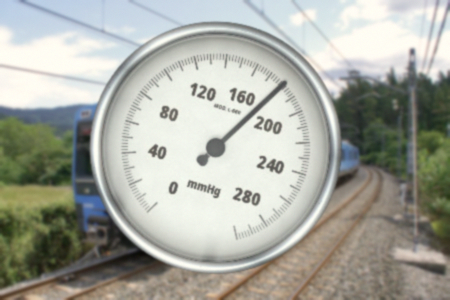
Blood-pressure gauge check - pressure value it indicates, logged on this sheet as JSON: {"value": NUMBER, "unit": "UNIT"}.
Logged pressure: {"value": 180, "unit": "mmHg"}
